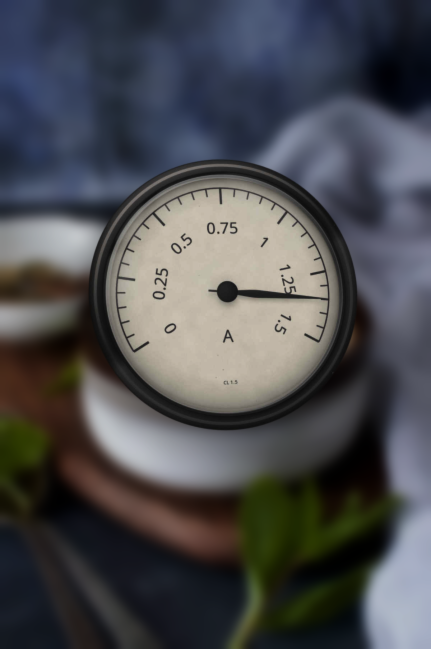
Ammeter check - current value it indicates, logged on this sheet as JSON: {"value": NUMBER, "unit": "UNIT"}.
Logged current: {"value": 1.35, "unit": "A"}
